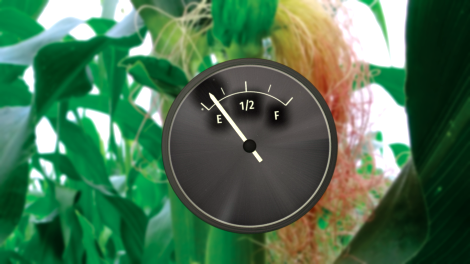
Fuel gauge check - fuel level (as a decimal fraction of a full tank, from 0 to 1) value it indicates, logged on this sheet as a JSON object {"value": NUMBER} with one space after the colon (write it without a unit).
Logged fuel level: {"value": 0.125}
